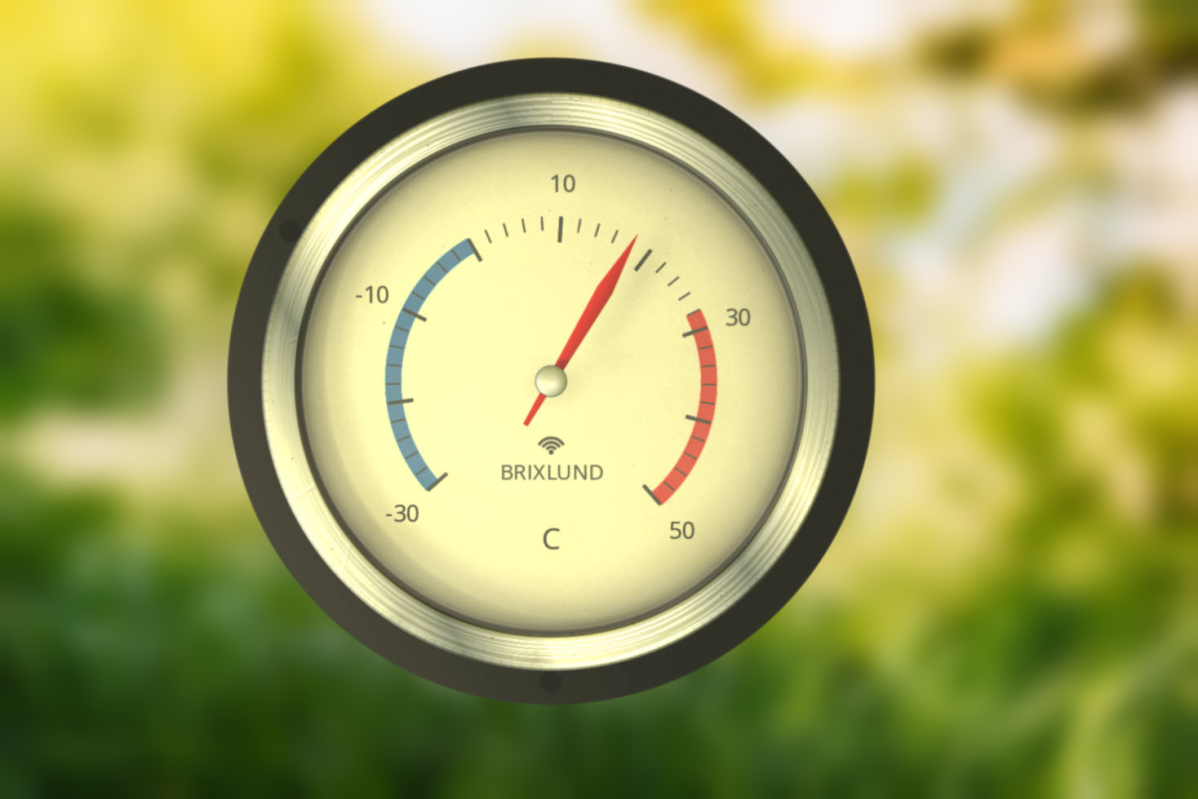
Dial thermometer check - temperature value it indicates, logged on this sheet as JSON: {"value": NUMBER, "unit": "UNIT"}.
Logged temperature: {"value": 18, "unit": "°C"}
